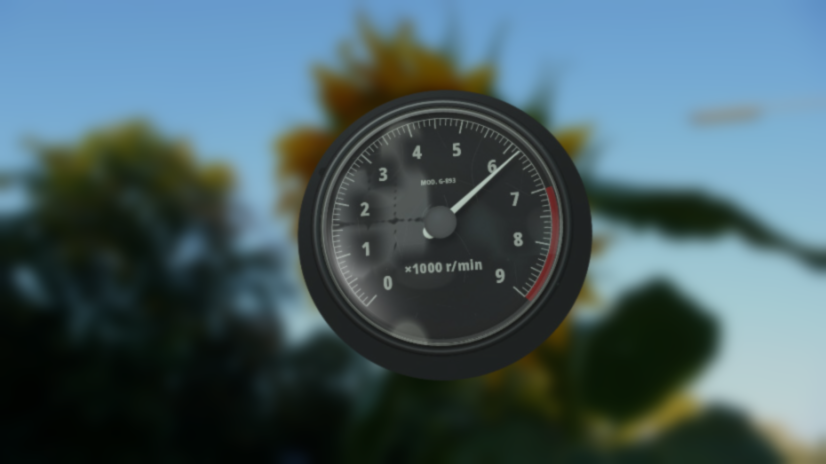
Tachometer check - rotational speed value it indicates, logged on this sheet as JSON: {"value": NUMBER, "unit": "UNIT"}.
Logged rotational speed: {"value": 6200, "unit": "rpm"}
